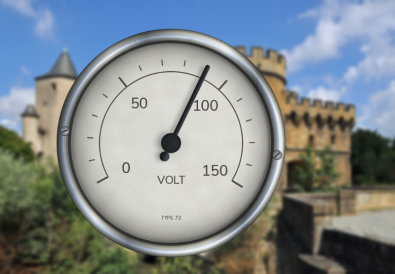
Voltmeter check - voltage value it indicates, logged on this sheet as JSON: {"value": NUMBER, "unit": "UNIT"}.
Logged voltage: {"value": 90, "unit": "V"}
